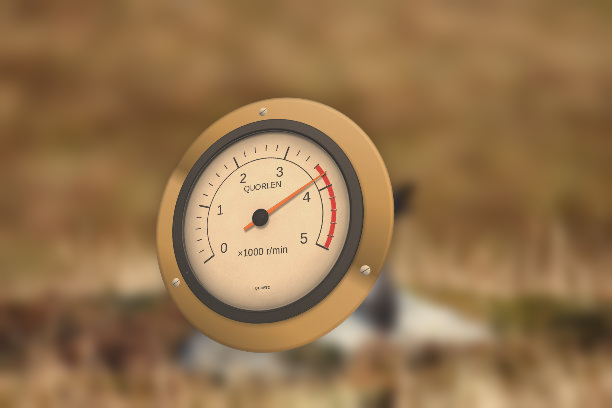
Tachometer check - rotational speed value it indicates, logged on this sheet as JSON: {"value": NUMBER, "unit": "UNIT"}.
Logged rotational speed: {"value": 3800, "unit": "rpm"}
